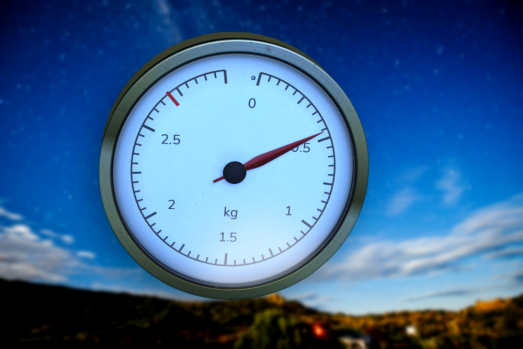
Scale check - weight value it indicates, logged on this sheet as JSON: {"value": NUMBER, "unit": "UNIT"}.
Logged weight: {"value": 0.45, "unit": "kg"}
